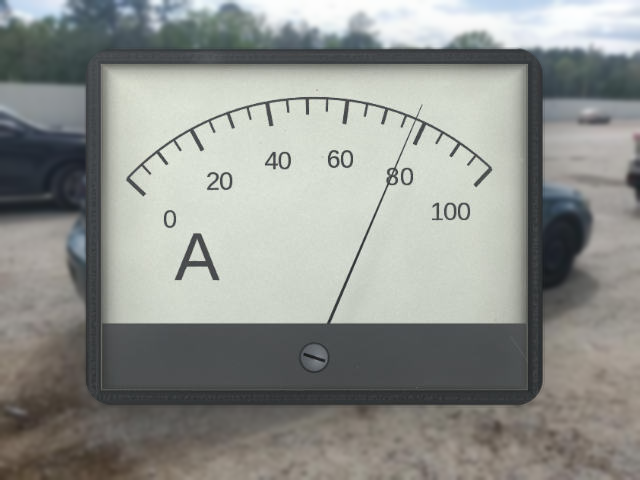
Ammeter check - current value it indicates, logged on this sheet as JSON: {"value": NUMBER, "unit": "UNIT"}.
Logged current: {"value": 77.5, "unit": "A"}
